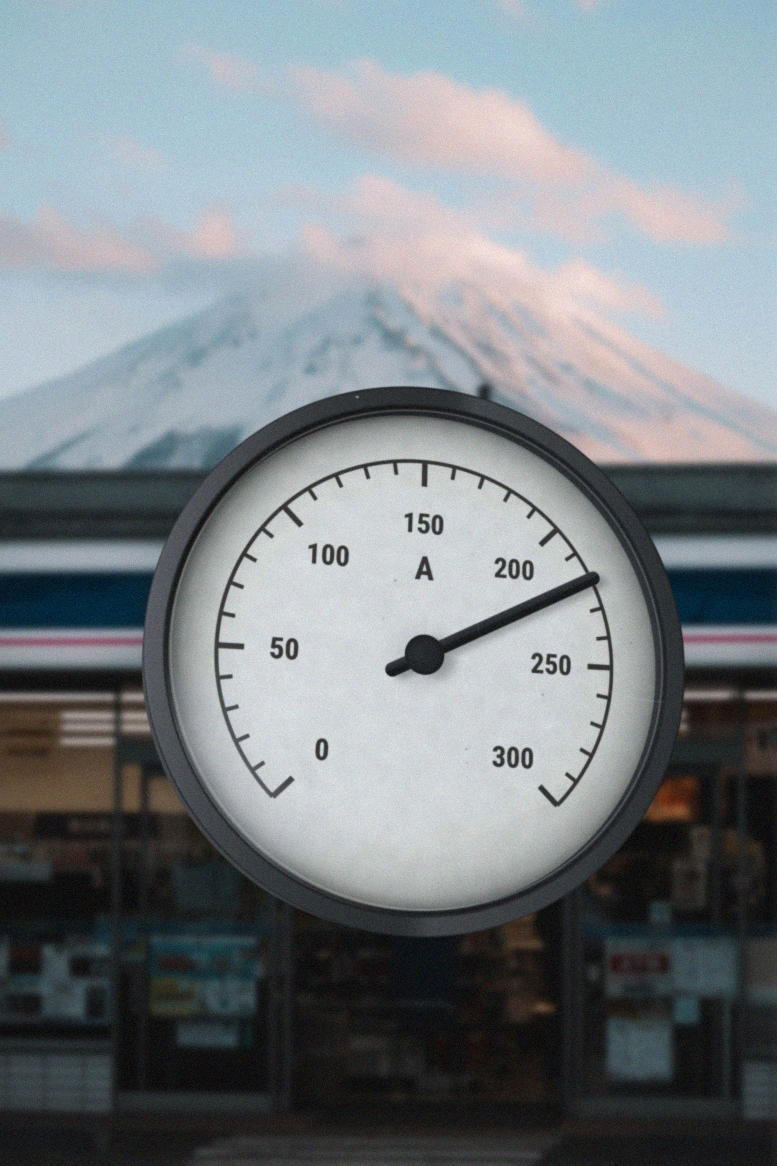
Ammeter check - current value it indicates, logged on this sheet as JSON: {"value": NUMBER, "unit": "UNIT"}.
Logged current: {"value": 220, "unit": "A"}
